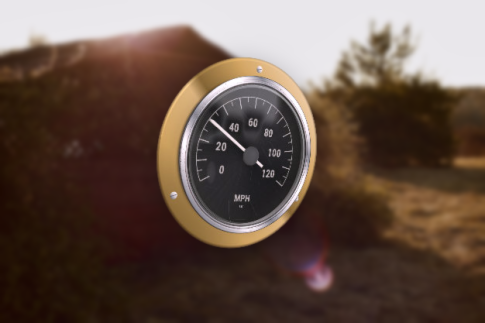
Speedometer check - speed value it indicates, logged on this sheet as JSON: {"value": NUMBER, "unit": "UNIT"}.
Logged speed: {"value": 30, "unit": "mph"}
